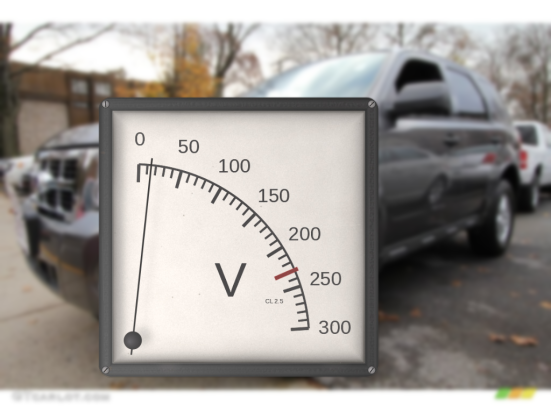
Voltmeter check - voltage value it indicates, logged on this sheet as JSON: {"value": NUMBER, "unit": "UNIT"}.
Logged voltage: {"value": 15, "unit": "V"}
